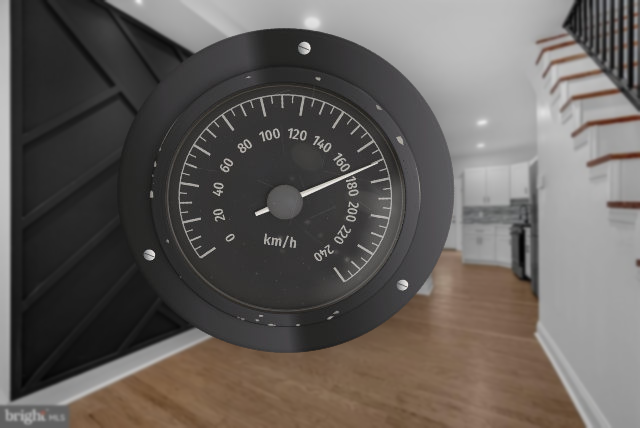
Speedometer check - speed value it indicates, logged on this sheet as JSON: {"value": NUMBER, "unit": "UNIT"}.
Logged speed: {"value": 170, "unit": "km/h"}
